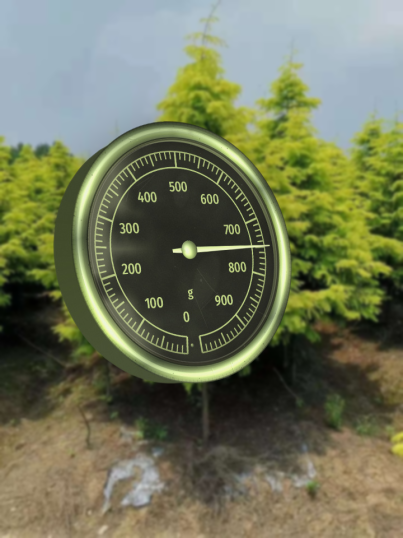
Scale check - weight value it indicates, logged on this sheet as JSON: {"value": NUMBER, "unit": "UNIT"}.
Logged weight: {"value": 750, "unit": "g"}
